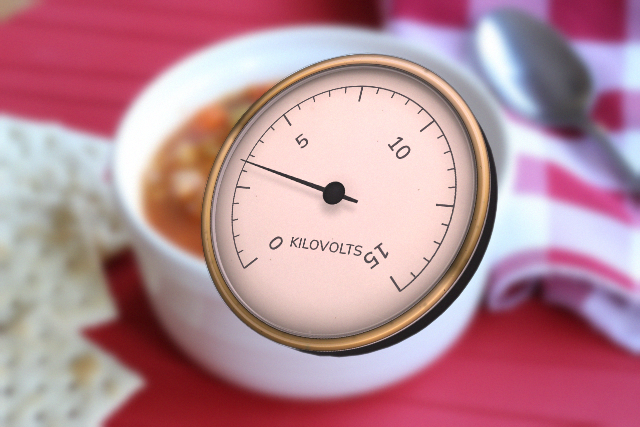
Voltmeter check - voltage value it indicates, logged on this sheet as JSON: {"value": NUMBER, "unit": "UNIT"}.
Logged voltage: {"value": 3.25, "unit": "kV"}
